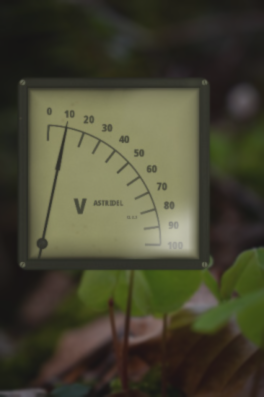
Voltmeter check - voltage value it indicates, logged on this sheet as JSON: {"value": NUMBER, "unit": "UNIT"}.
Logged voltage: {"value": 10, "unit": "V"}
